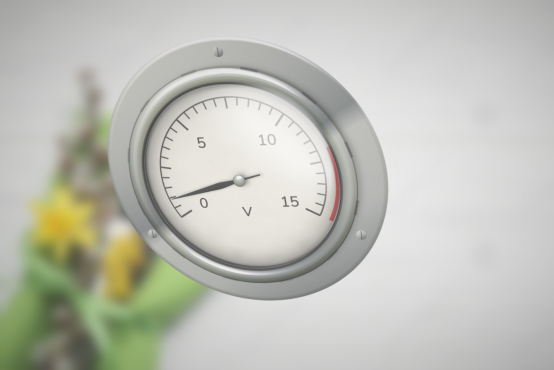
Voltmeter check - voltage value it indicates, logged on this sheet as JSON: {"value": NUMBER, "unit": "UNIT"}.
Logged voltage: {"value": 1, "unit": "V"}
